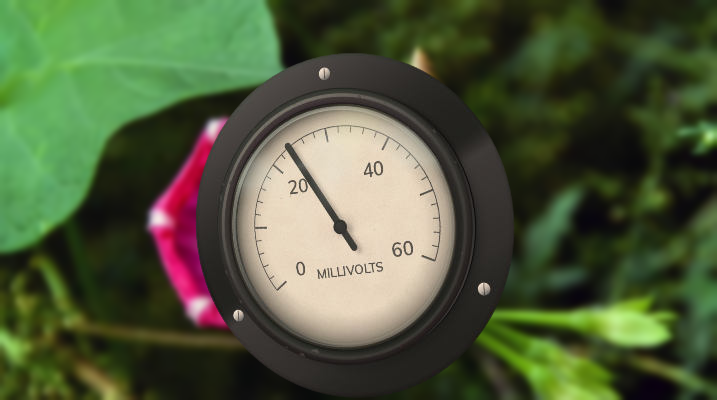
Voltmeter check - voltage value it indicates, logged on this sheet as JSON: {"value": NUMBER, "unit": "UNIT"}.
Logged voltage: {"value": 24, "unit": "mV"}
